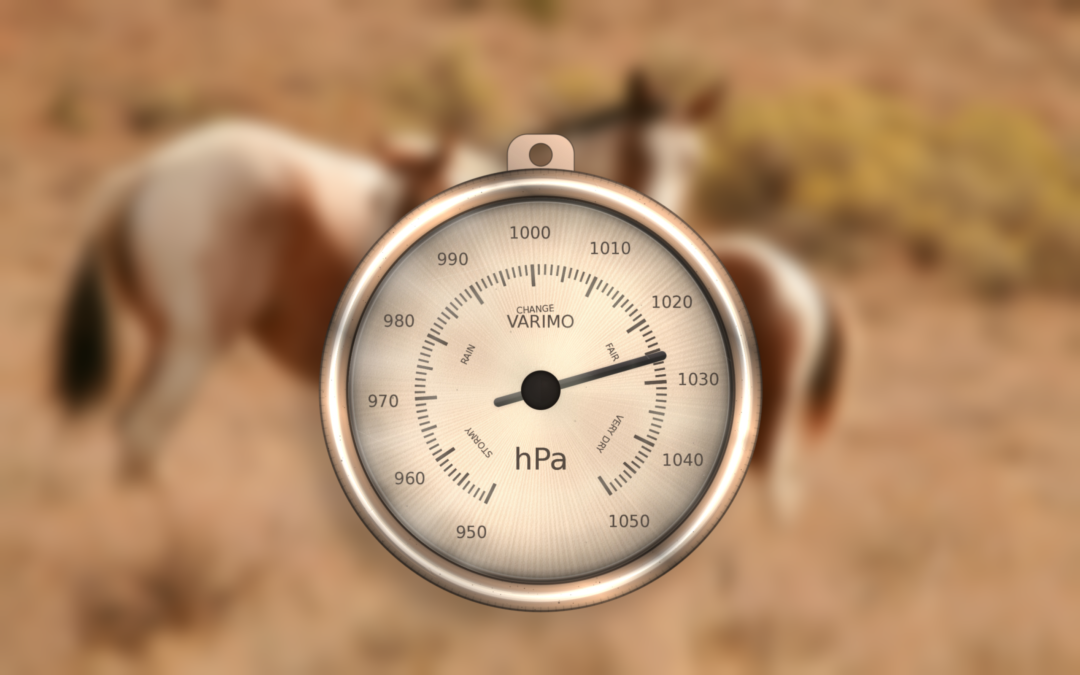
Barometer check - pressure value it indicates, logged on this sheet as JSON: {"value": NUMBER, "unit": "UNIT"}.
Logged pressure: {"value": 1026, "unit": "hPa"}
